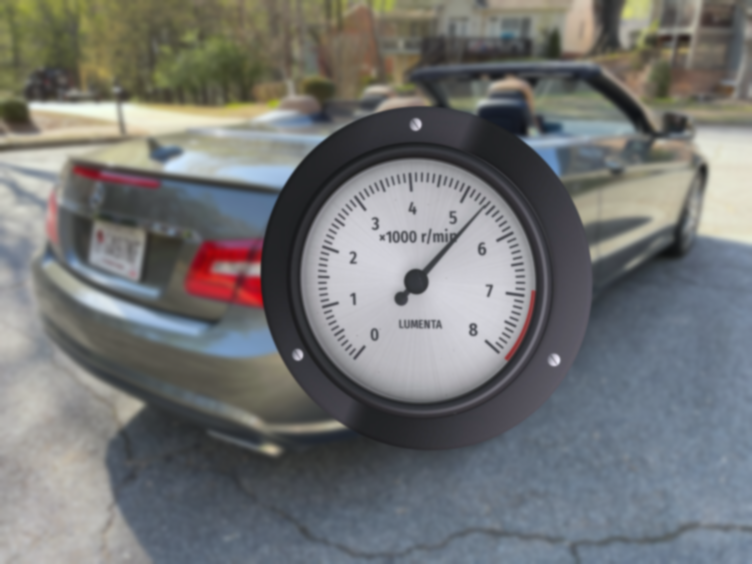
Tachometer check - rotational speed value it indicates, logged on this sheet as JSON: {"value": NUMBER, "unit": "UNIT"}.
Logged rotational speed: {"value": 5400, "unit": "rpm"}
